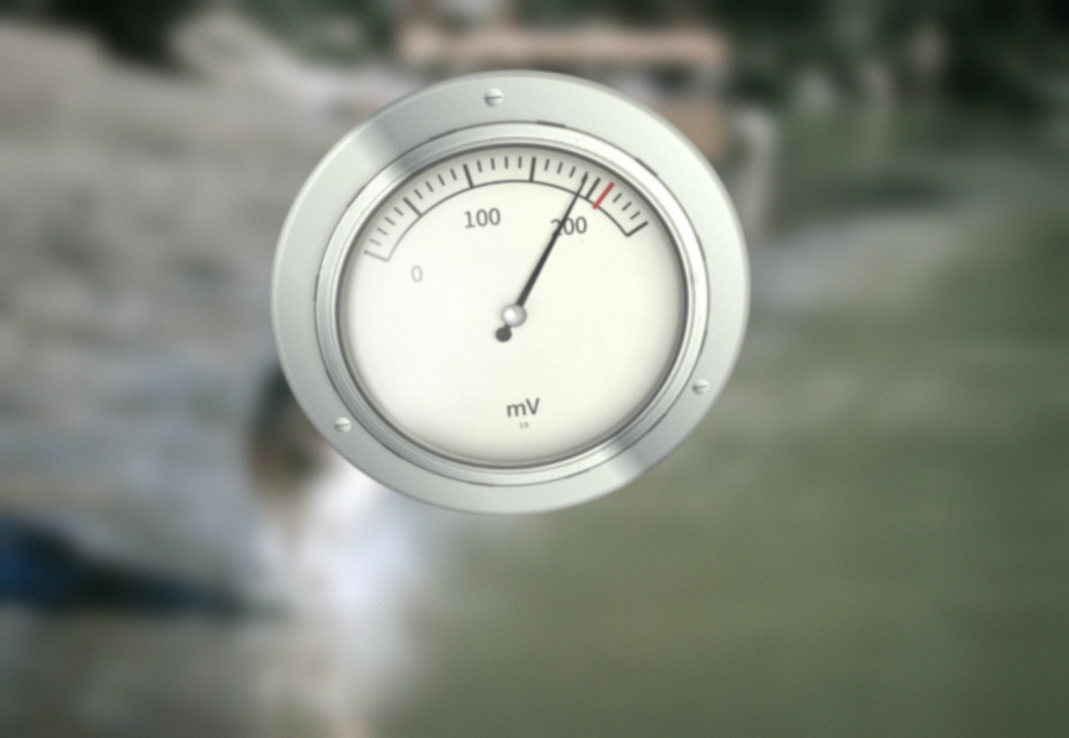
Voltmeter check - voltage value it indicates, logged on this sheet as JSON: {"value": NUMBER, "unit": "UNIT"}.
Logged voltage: {"value": 190, "unit": "mV"}
